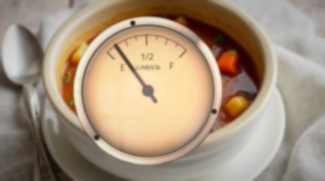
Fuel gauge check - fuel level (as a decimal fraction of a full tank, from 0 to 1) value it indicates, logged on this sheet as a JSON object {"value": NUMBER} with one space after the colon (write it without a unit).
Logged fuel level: {"value": 0.125}
